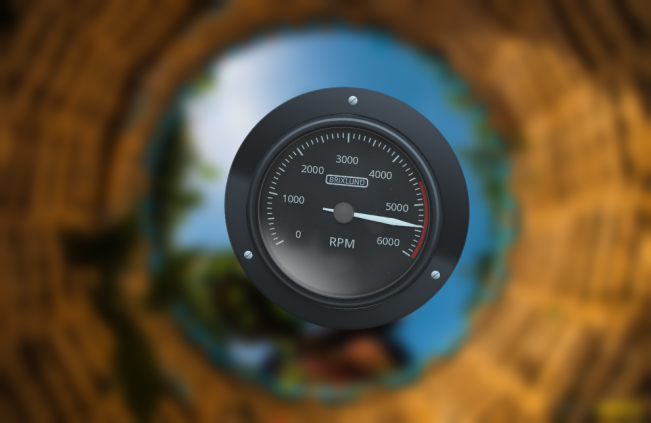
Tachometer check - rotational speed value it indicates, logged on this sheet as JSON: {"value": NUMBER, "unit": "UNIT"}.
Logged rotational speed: {"value": 5400, "unit": "rpm"}
